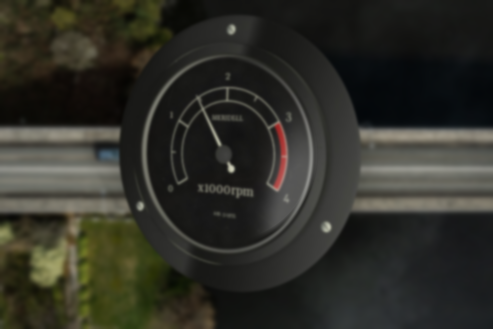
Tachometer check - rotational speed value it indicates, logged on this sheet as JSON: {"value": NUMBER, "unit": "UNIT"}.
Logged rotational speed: {"value": 1500, "unit": "rpm"}
